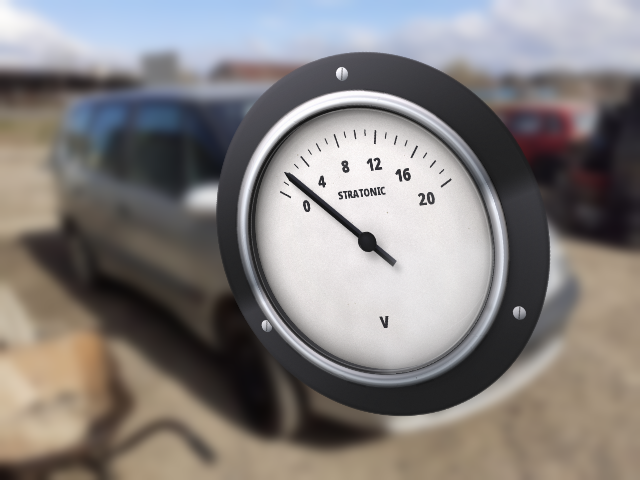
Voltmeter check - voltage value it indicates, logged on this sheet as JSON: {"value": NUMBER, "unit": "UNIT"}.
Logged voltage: {"value": 2, "unit": "V"}
